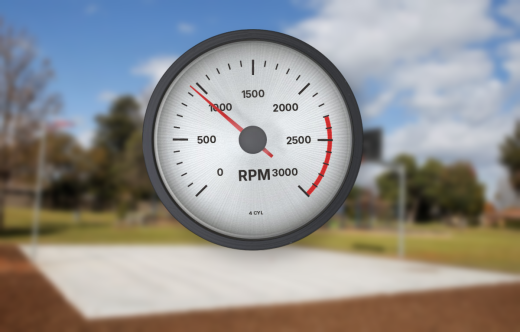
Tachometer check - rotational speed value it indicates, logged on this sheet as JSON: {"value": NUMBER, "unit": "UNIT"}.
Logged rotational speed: {"value": 950, "unit": "rpm"}
